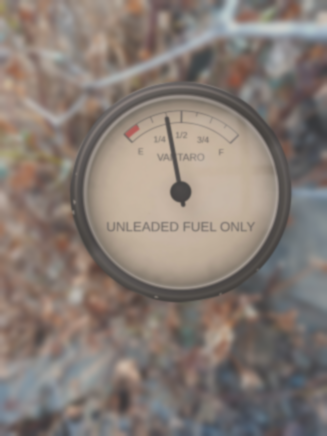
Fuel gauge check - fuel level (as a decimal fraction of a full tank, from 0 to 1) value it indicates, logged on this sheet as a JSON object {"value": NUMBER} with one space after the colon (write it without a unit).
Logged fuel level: {"value": 0.375}
